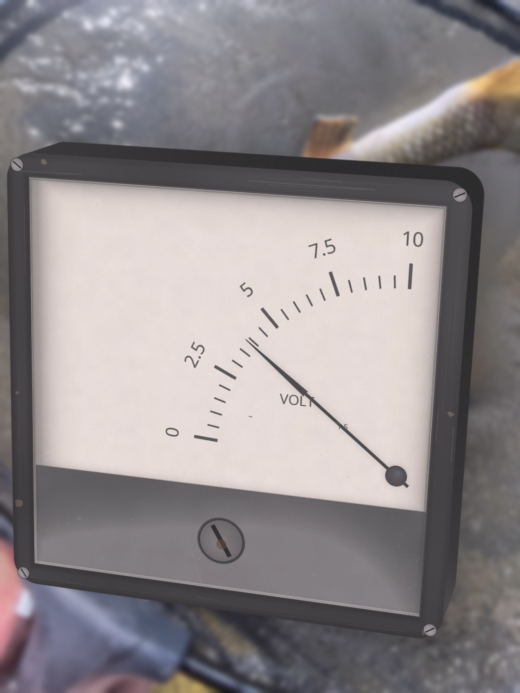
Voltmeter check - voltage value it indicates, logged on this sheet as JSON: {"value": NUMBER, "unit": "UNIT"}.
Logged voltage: {"value": 4, "unit": "V"}
